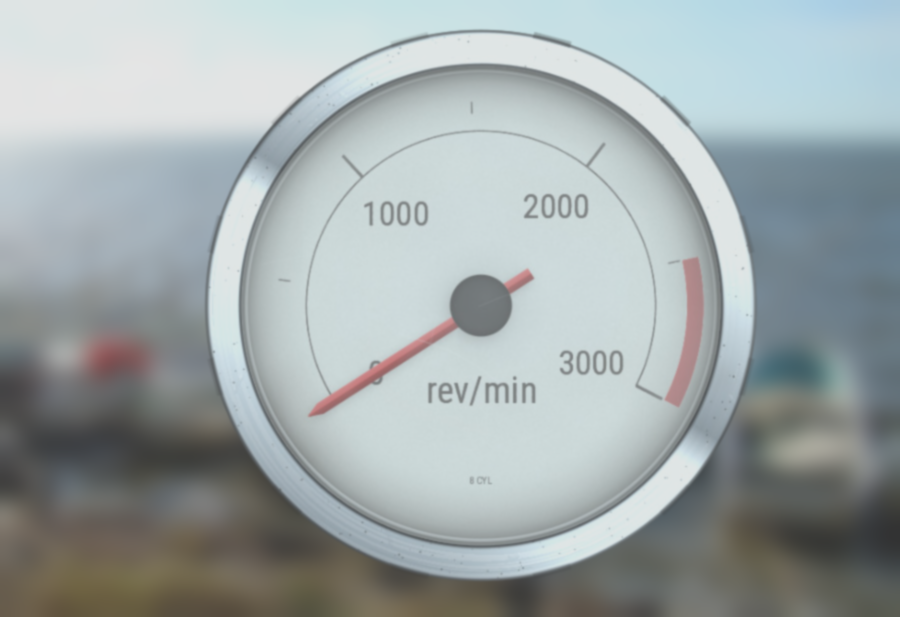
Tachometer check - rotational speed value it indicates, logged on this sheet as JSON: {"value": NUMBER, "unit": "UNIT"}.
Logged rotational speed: {"value": 0, "unit": "rpm"}
